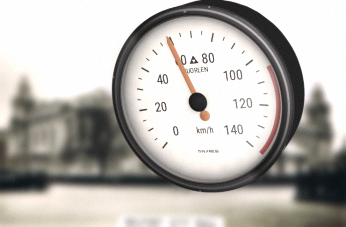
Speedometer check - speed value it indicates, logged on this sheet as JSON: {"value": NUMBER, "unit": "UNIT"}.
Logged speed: {"value": 60, "unit": "km/h"}
